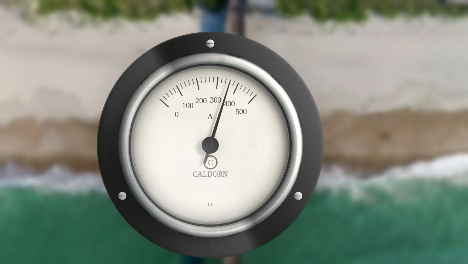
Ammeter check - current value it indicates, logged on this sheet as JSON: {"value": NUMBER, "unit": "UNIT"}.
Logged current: {"value": 360, "unit": "A"}
